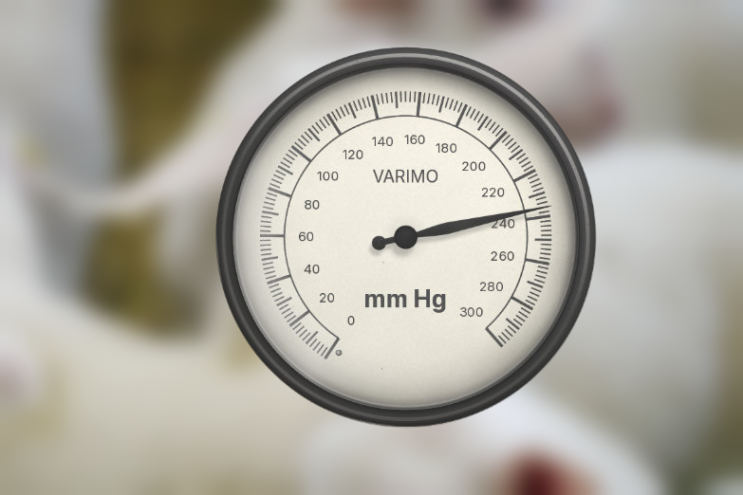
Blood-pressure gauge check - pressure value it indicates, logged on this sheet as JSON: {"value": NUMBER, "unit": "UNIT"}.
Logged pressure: {"value": 236, "unit": "mmHg"}
